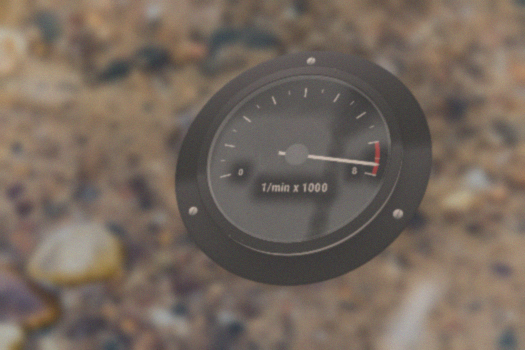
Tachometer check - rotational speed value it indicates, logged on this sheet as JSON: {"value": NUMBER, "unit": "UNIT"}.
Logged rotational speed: {"value": 7750, "unit": "rpm"}
